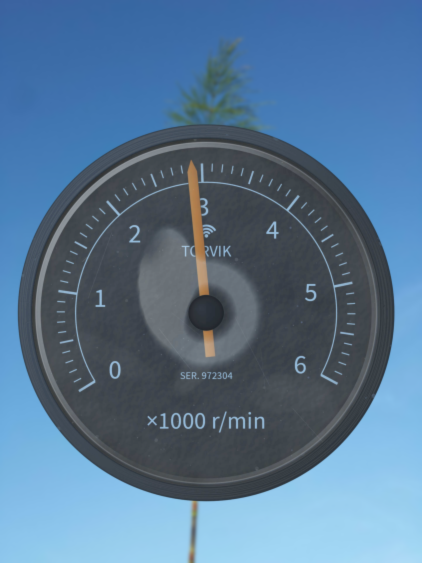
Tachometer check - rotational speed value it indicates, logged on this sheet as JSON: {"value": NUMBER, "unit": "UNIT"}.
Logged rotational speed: {"value": 2900, "unit": "rpm"}
